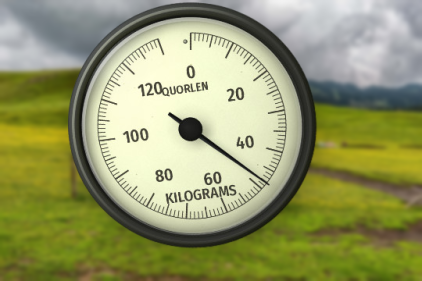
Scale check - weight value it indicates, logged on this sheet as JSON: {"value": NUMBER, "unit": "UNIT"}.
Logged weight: {"value": 48, "unit": "kg"}
